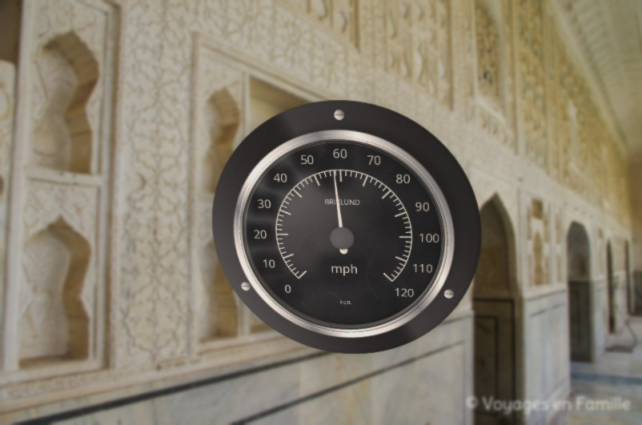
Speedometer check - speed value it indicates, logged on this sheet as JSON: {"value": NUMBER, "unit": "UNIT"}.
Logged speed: {"value": 58, "unit": "mph"}
